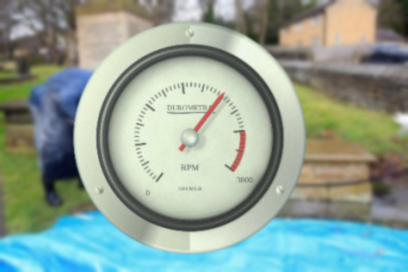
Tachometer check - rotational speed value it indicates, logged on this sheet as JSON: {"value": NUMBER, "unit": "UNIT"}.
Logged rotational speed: {"value": 2000, "unit": "rpm"}
